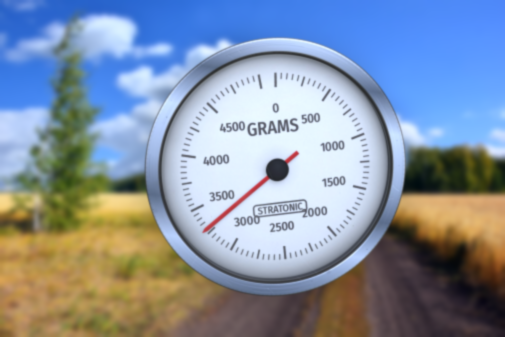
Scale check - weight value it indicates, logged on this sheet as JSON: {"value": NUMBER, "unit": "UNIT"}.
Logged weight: {"value": 3300, "unit": "g"}
